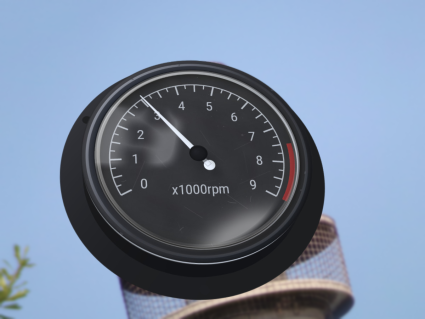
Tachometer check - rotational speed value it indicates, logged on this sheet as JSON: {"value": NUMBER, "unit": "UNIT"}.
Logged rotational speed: {"value": 3000, "unit": "rpm"}
